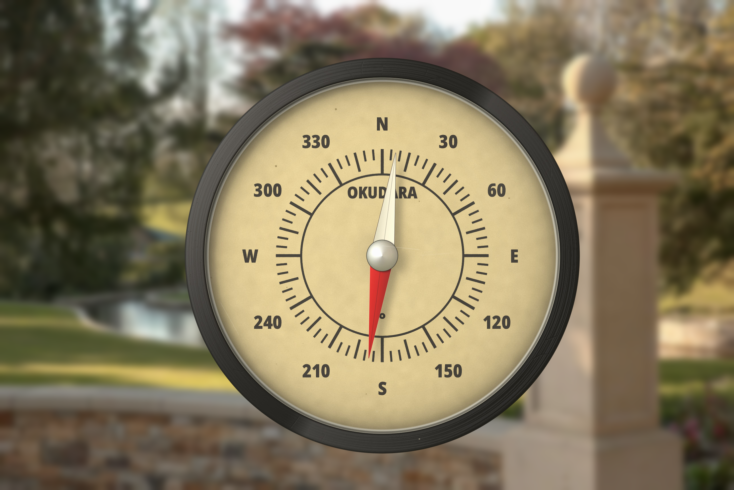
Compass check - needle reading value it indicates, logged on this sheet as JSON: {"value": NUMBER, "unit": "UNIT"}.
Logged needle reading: {"value": 187.5, "unit": "°"}
